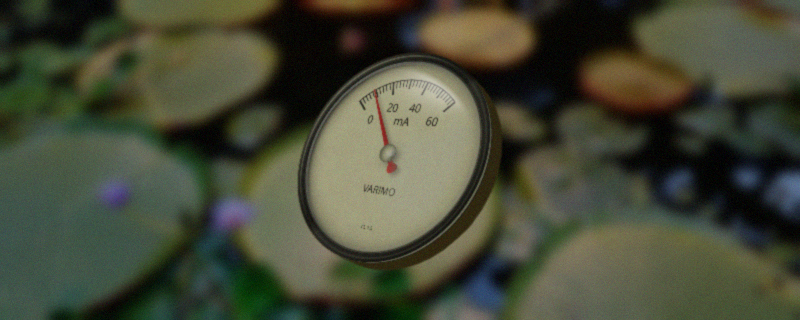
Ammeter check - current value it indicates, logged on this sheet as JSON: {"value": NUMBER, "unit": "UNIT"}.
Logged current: {"value": 10, "unit": "mA"}
